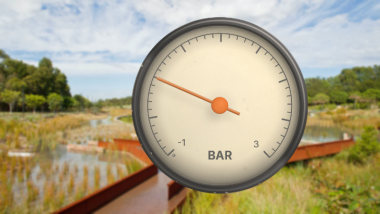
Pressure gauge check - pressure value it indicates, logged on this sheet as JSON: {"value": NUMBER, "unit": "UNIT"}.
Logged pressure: {"value": 0, "unit": "bar"}
